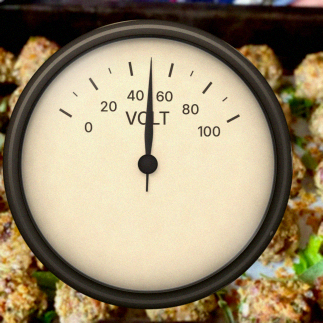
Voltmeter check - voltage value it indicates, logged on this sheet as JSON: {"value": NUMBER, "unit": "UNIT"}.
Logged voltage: {"value": 50, "unit": "V"}
